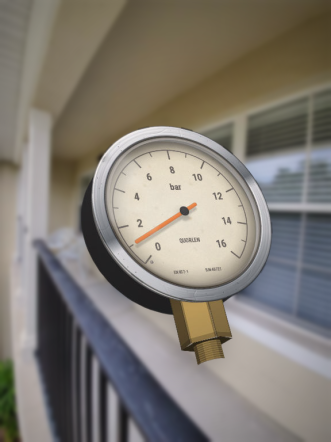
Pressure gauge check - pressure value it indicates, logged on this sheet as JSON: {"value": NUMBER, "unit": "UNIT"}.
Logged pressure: {"value": 1, "unit": "bar"}
